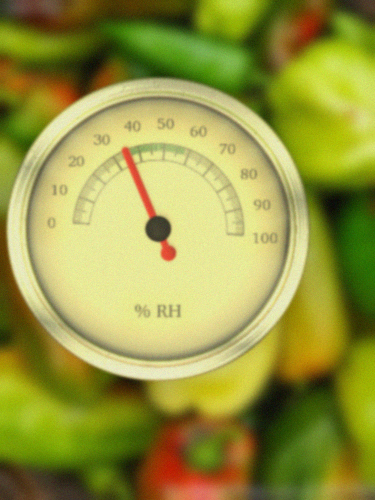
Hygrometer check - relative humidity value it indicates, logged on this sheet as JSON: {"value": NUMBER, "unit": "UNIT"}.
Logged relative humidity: {"value": 35, "unit": "%"}
